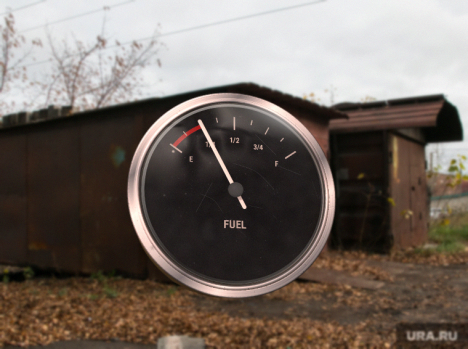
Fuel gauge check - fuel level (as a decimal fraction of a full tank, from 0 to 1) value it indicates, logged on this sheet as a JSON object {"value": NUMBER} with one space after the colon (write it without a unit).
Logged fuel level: {"value": 0.25}
